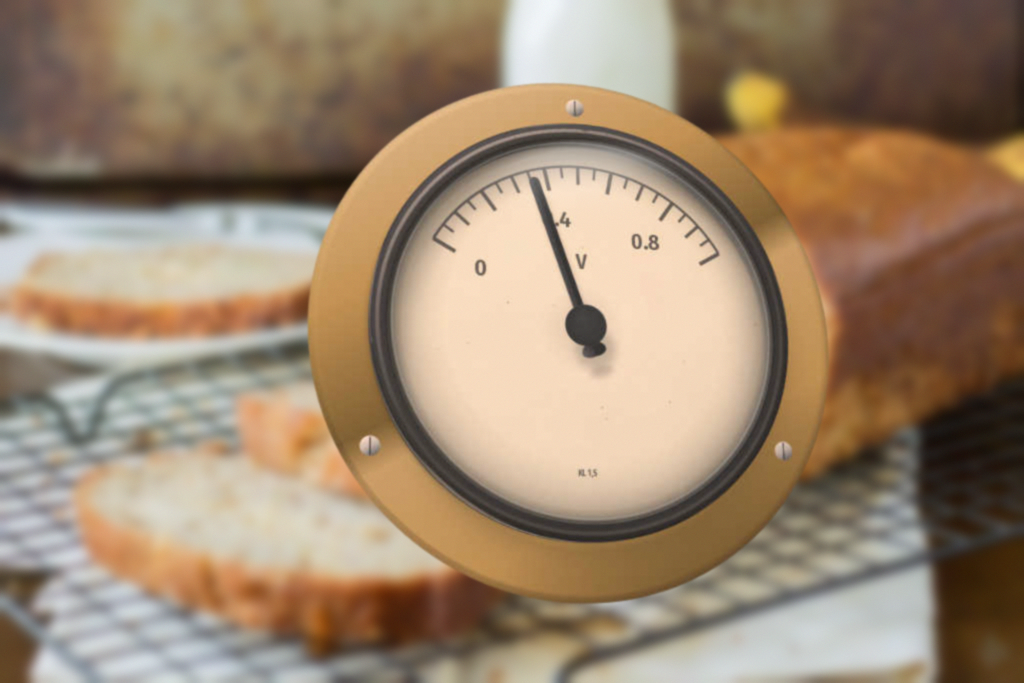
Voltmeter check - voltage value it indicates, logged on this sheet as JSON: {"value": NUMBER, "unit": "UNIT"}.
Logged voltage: {"value": 0.35, "unit": "V"}
